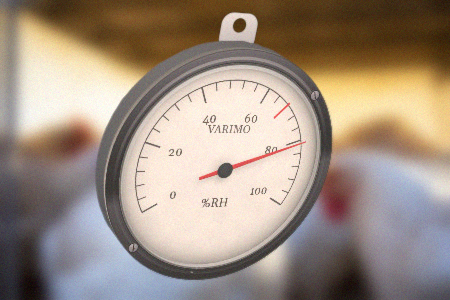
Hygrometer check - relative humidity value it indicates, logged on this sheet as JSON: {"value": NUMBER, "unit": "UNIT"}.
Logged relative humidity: {"value": 80, "unit": "%"}
